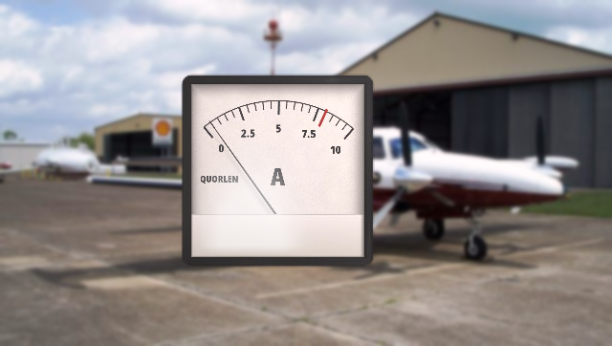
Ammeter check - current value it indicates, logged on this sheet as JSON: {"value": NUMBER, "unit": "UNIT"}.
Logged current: {"value": 0.5, "unit": "A"}
